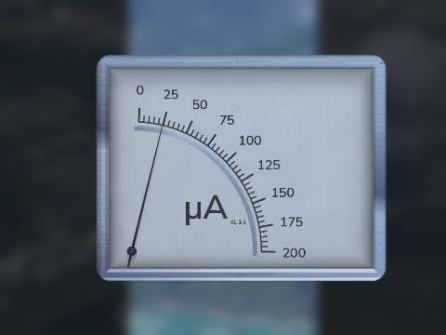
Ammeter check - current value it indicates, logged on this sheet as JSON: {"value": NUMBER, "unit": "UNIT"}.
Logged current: {"value": 25, "unit": "µA"}
